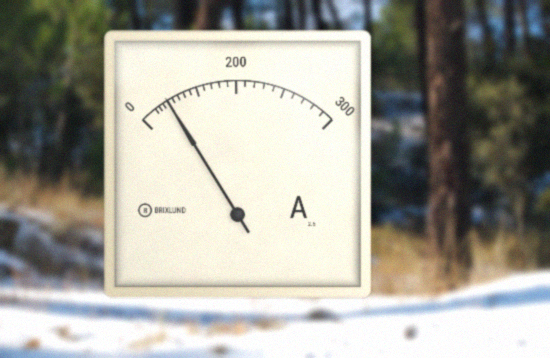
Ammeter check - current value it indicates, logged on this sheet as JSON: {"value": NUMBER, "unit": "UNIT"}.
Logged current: {"value": 100, "unit": "A"}
